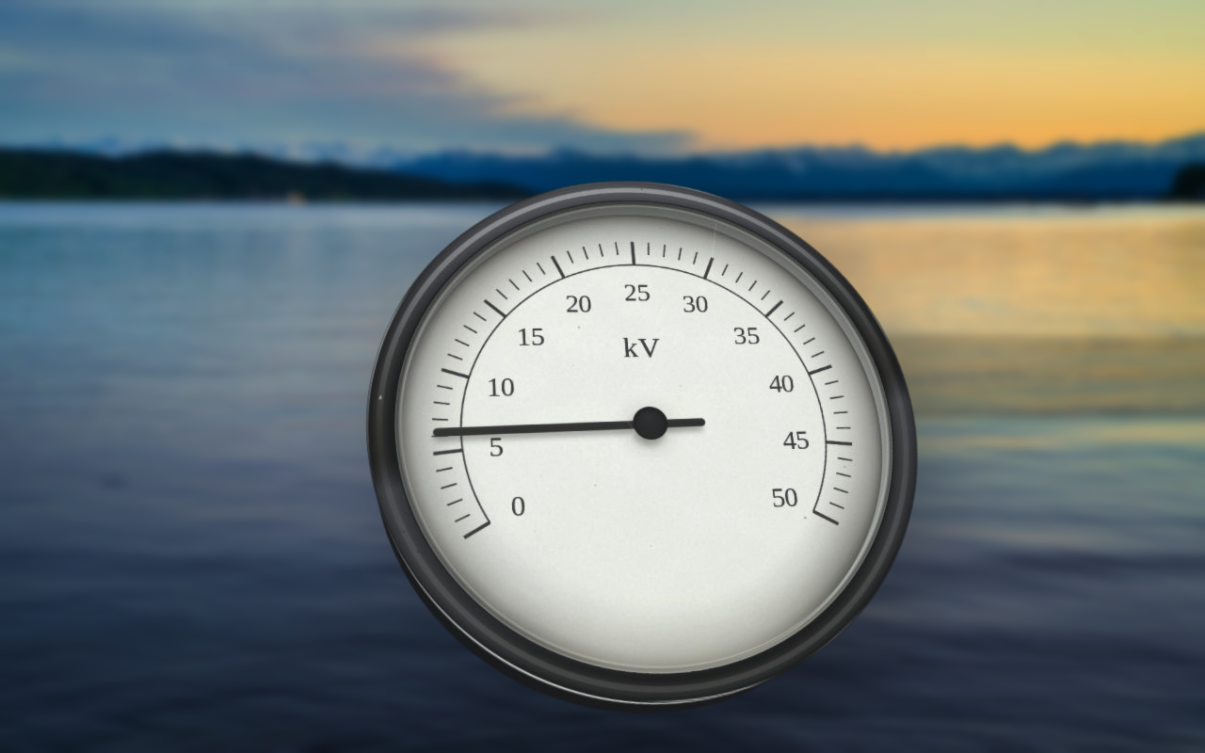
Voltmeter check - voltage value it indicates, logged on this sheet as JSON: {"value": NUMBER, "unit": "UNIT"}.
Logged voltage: {"value": 6, "unit": "kV"}
